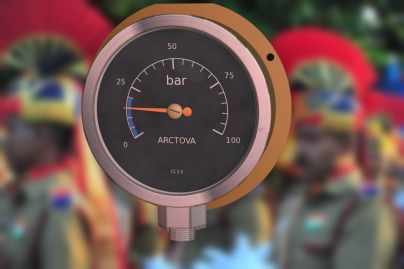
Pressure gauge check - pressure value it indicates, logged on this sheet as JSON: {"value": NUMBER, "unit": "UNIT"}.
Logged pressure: {"value": 15, "unit": "bar"}
